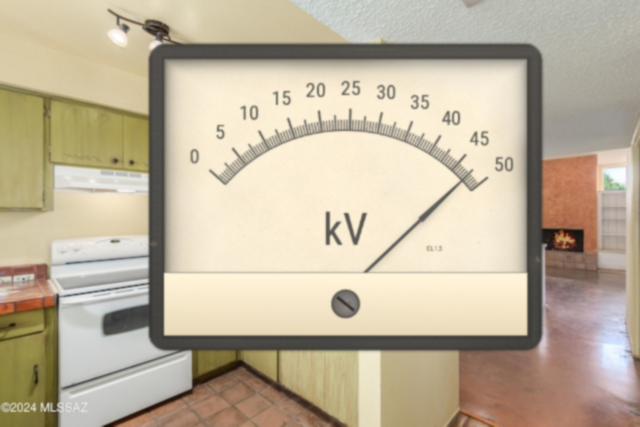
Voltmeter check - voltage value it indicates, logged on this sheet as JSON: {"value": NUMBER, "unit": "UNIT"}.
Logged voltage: {"value": 47.5, "unit": "kV"}
